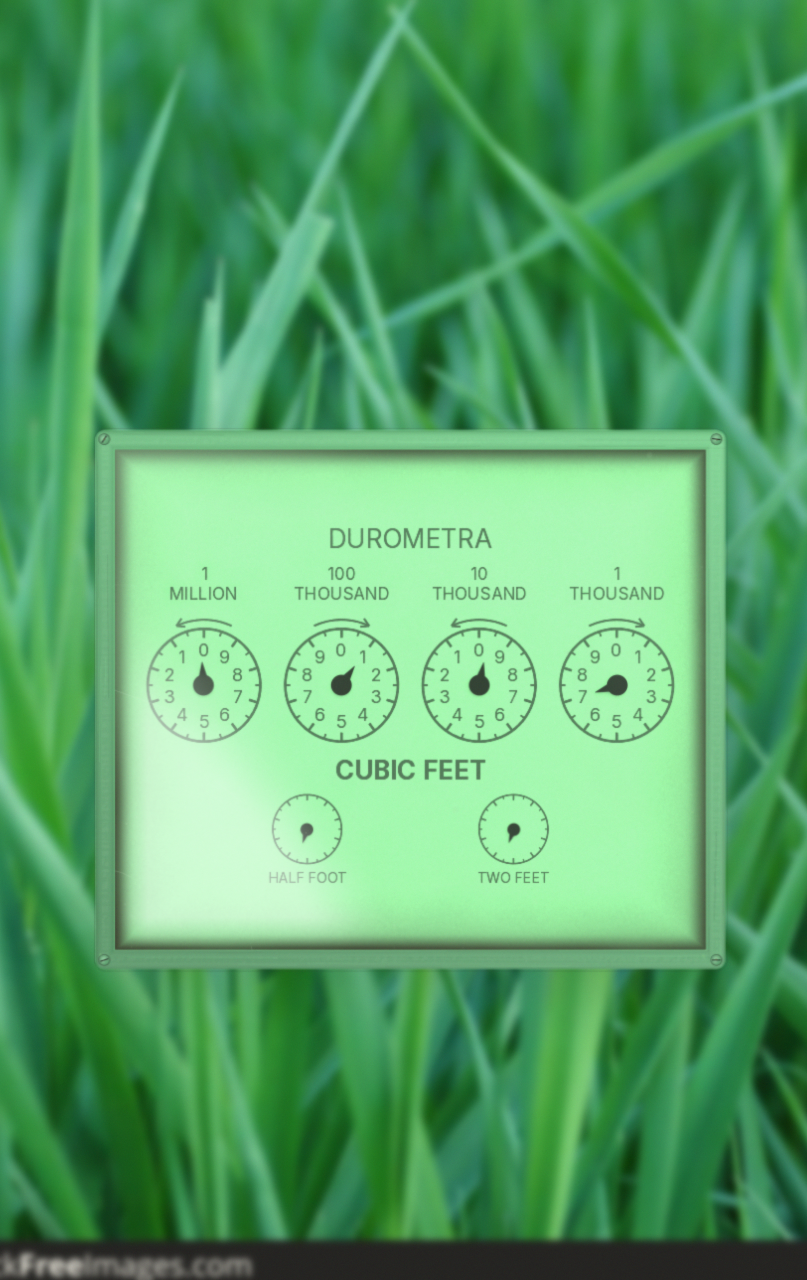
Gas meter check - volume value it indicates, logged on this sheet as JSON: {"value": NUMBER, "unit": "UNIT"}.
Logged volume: {"value": 9700, "unit": "ft³"}
